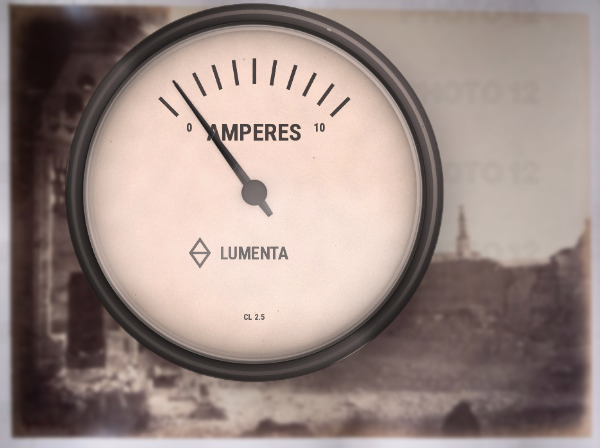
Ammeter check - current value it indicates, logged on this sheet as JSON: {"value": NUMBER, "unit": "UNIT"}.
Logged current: {"value": 1, "unit": "A"}
